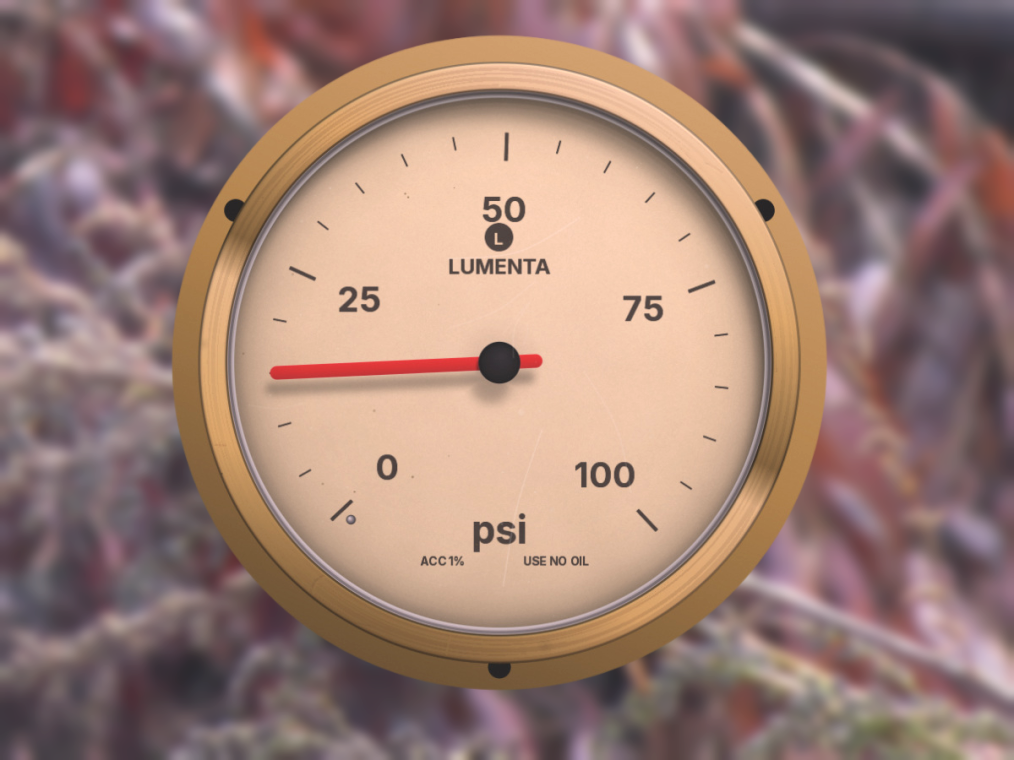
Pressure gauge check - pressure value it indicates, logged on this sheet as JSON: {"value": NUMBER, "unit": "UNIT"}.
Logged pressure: {"value": 15, "unit": "psi"}
